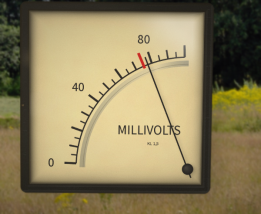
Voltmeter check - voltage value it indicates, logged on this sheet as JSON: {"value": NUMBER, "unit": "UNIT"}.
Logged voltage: {"value": 77.5, "unit": "mV"}
